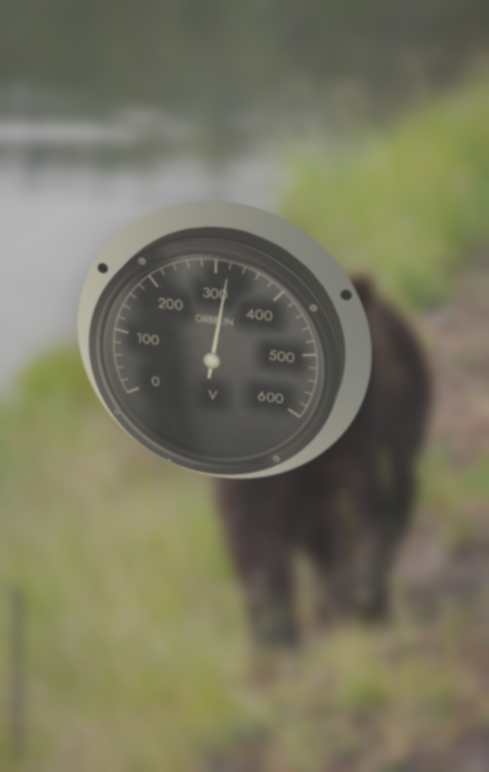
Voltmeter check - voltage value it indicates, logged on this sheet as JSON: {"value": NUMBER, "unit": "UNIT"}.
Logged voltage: {"value": 320, "unit": "V"}
